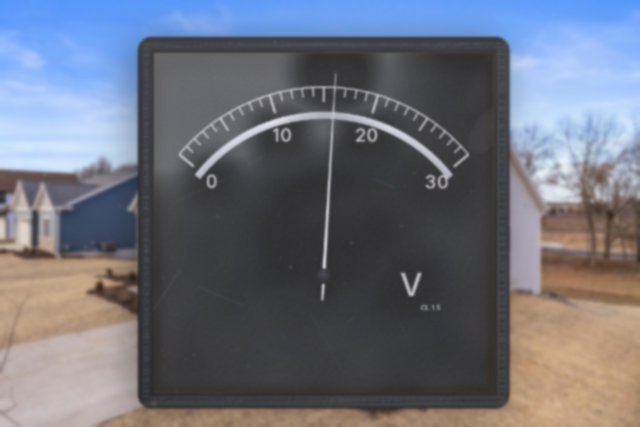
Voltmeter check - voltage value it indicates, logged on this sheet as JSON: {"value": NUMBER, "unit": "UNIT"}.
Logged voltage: {"value": 16, "unit": "V"}
